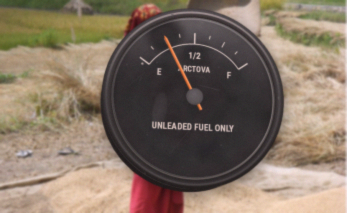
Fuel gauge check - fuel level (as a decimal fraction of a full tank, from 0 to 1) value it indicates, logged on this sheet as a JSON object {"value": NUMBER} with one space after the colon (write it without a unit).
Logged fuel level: {"value": 0.25}
